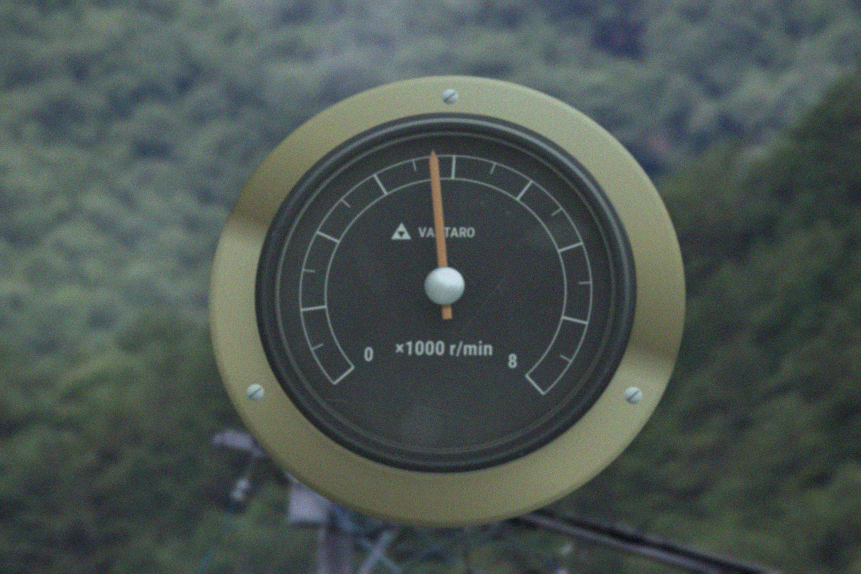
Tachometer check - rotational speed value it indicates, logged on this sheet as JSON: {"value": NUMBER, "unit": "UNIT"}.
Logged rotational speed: {"value": 3750, "unit": "rpm"}
